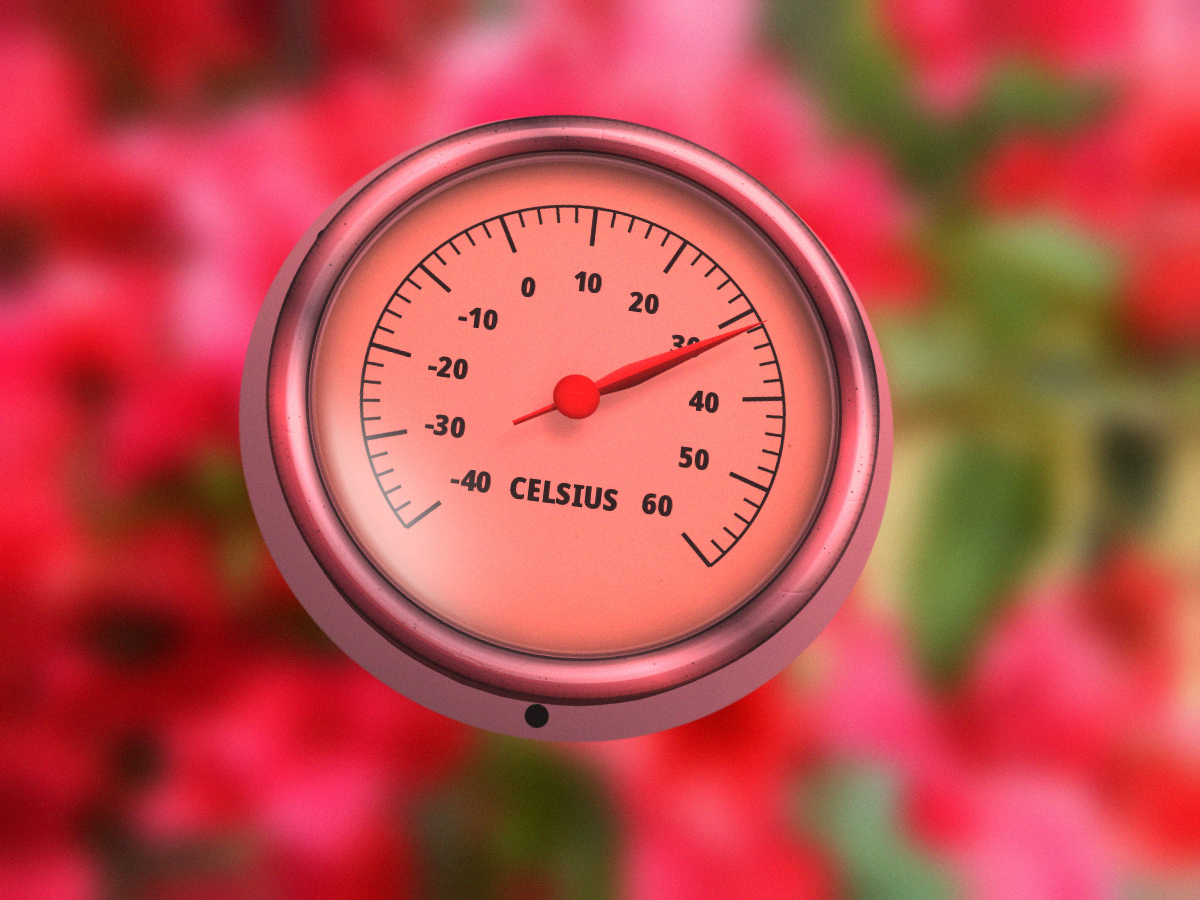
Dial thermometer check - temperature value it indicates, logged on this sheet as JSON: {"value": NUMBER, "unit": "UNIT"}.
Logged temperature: {"value": 32, "unit": "°C"}
